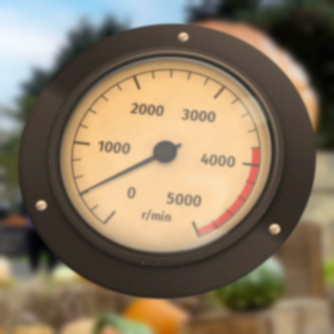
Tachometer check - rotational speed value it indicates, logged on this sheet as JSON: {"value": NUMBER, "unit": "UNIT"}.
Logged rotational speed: {"value": 400, "unit": "rpm"}
